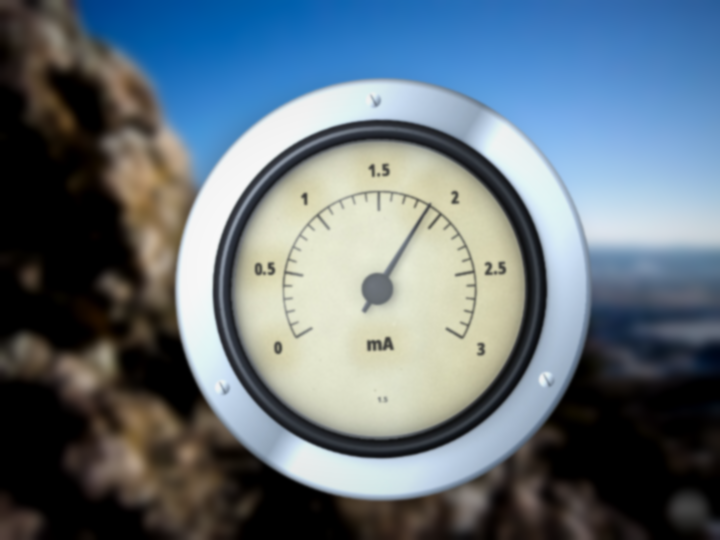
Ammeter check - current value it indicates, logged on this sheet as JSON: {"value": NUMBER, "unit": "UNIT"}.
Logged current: {"value": 1.9, "unit": "mA"}
